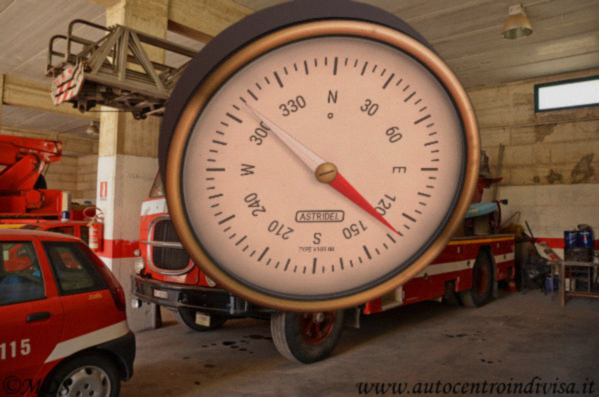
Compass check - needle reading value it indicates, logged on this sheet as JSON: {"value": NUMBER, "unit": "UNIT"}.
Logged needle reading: {"value": 130, "unit": "°"}
